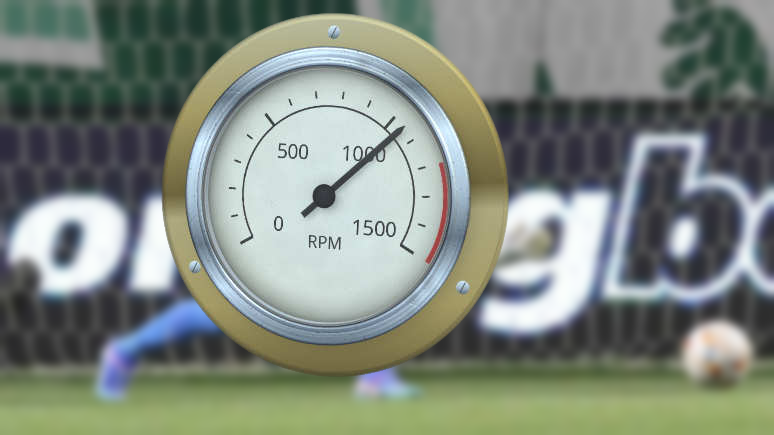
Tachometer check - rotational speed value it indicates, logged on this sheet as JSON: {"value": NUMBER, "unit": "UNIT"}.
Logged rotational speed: {"value": 1050, "unit": "rpm"}
